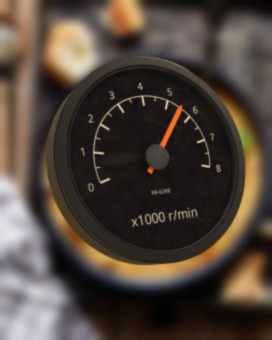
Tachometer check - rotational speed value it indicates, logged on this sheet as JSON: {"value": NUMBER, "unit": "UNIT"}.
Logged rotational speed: {"value": 5500, "unit": "rpm"}
